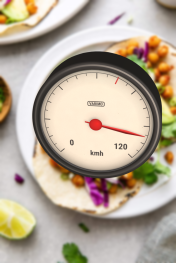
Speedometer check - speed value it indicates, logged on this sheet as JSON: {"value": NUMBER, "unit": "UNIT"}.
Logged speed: {"value": 105, "unit": "km/h"}
